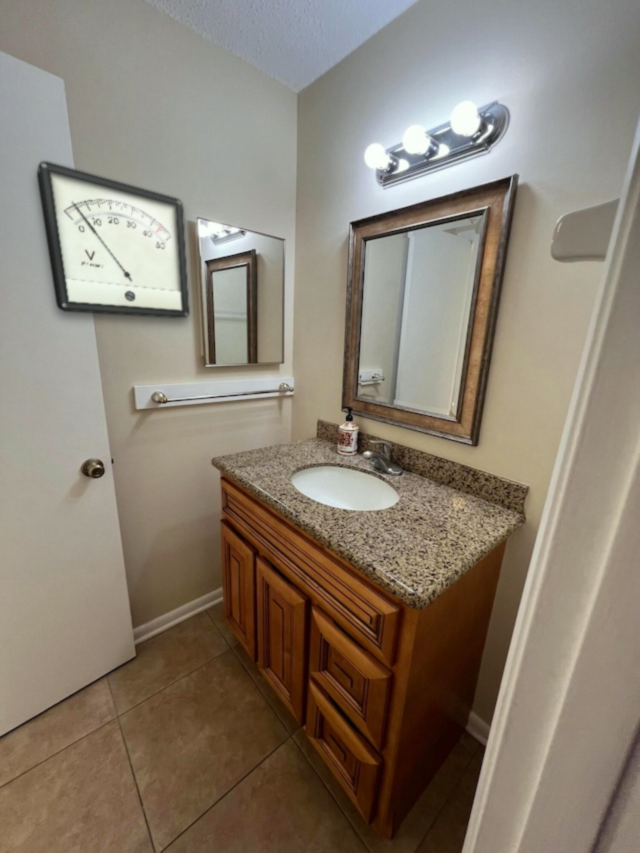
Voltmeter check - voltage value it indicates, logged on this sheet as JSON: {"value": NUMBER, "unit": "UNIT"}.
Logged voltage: {"value": 5, "unit": "V"}
